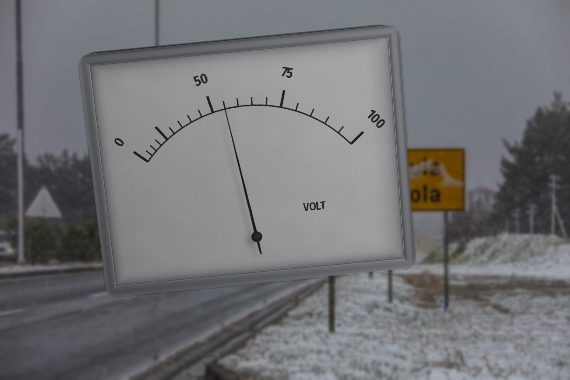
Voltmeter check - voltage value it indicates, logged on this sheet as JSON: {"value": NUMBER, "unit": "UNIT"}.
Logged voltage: {"value": 55, "unit": "V"}
